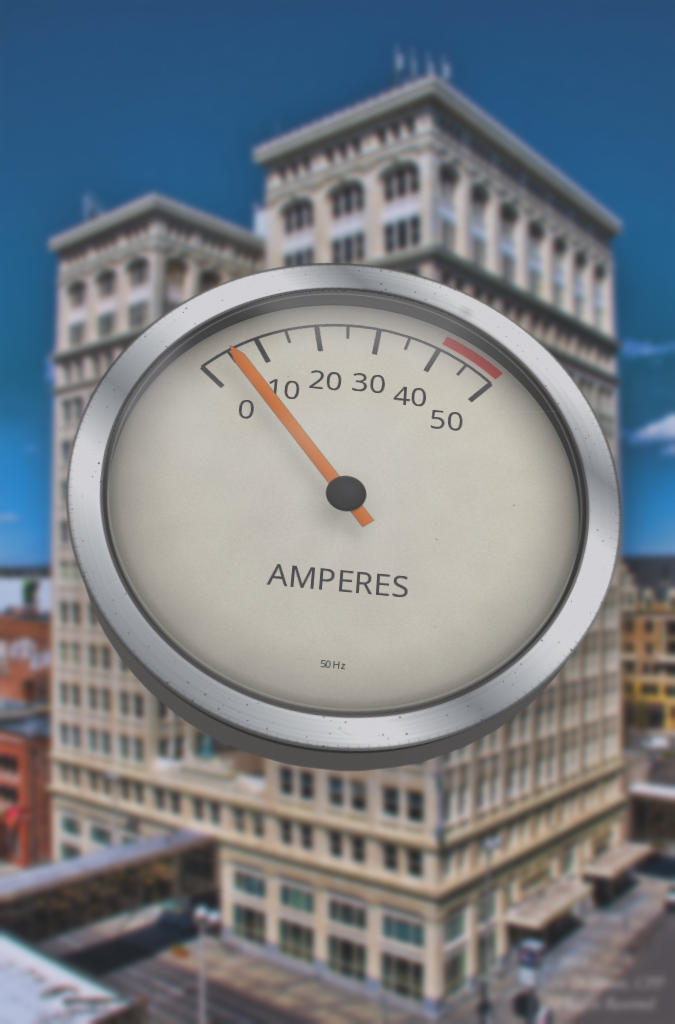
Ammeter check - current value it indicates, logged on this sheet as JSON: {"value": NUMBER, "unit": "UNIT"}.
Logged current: {"value": 5, "unit": "A"}
